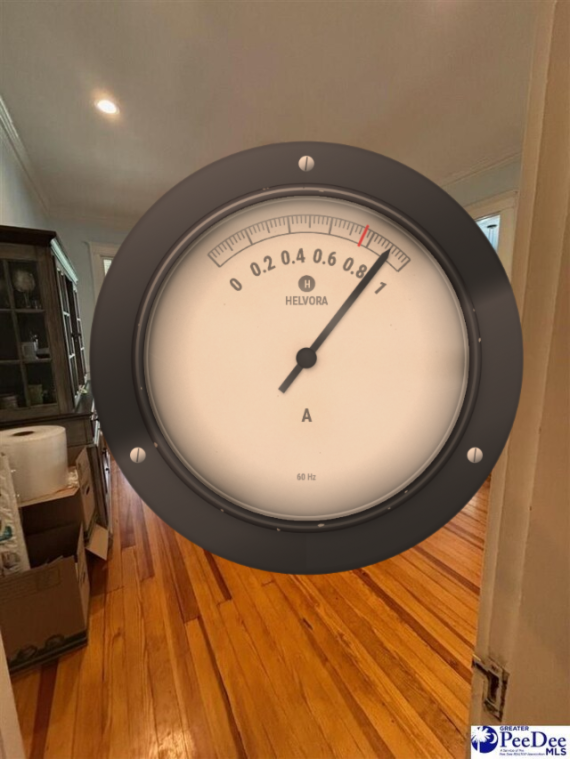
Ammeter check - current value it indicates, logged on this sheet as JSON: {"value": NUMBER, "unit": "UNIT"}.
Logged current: {"value": 0.9, "unit": "A"}
